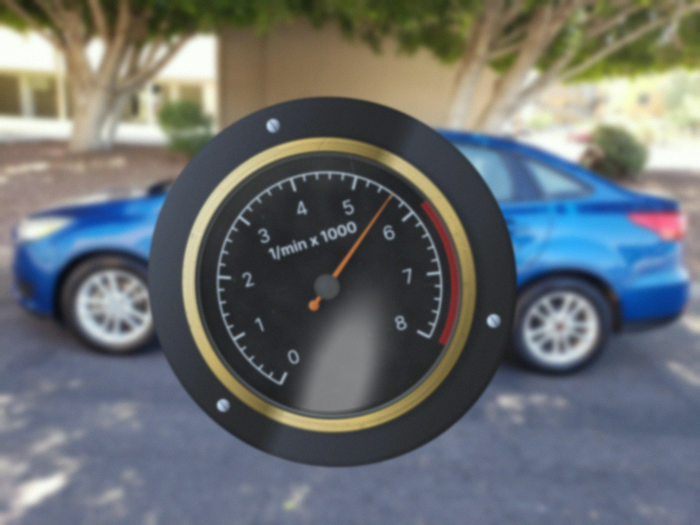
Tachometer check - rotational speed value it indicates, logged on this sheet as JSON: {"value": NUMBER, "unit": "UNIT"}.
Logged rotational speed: {"value": 5600, "unit": "rpm"}
